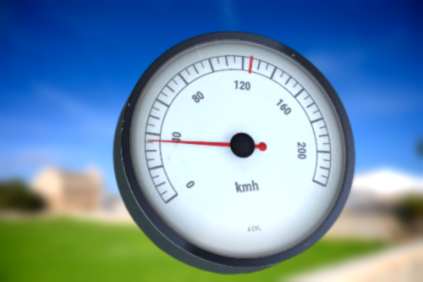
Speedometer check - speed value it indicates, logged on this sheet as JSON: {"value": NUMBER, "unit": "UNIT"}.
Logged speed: {"value": 35, "unit": "km/h"}
